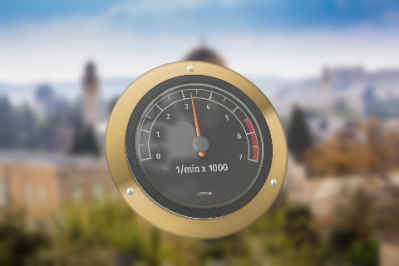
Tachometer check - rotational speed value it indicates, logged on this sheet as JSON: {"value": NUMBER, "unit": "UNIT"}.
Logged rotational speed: {"value": 3250, "unit": "rpm"}
